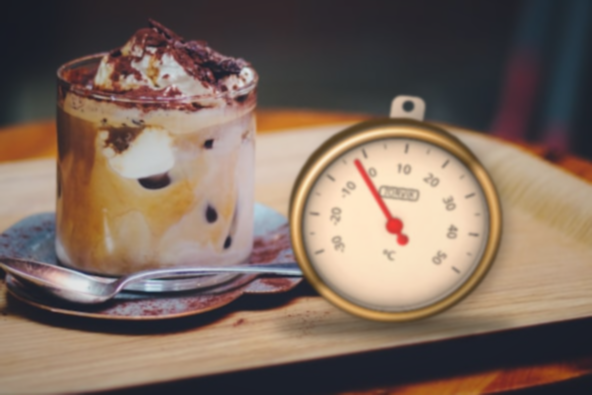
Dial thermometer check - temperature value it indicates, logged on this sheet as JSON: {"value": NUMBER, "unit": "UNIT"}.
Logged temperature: {"value": -2.5, "unit": "°C"}
